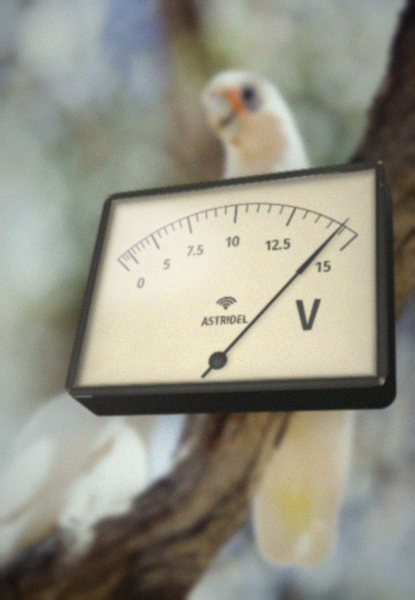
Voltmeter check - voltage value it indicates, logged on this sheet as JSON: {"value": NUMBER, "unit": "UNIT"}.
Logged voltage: {"value": 14.5, "unit": "V"}
